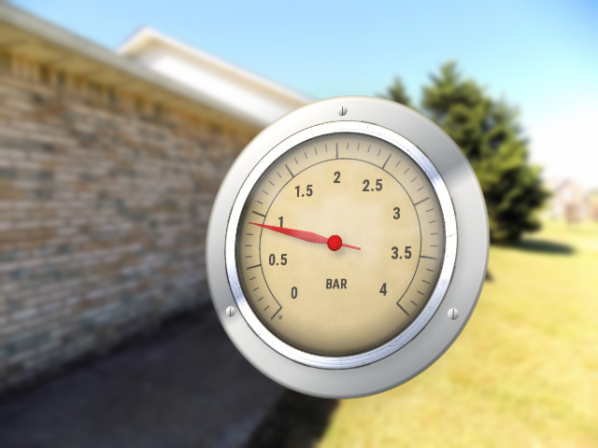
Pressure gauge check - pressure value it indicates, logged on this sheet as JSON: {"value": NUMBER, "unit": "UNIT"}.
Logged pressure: {"value": 0.9, "unit": "bar"}
